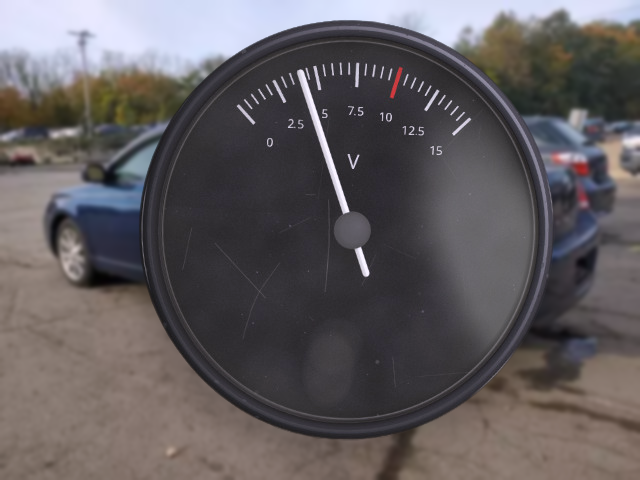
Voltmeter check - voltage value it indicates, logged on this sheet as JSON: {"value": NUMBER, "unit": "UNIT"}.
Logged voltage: {"value": 4, "unit": "V"}
